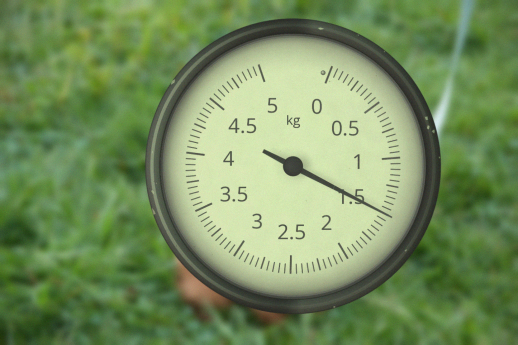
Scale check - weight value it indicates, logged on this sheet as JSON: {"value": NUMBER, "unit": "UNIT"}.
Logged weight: {"value": 1.5, "unit": "kg"}
